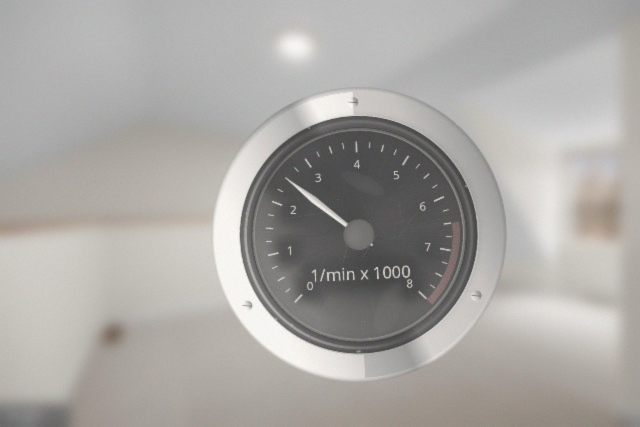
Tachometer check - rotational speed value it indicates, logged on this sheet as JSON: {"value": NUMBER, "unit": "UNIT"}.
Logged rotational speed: {"value": 2500, "unit": "rpm"}
